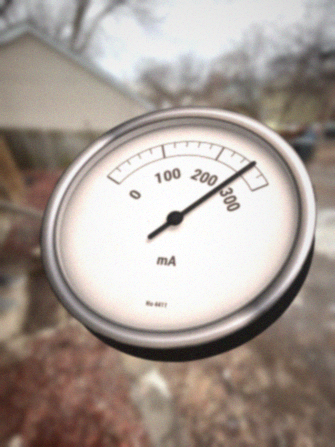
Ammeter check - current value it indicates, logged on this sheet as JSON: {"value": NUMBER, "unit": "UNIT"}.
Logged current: {"value": 260, "unit": "mA"}
